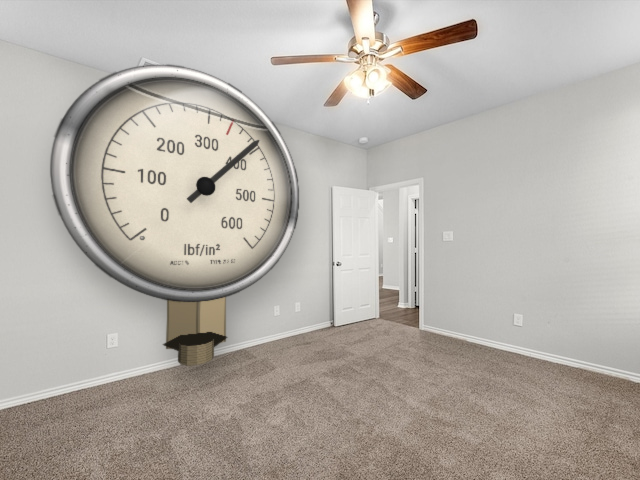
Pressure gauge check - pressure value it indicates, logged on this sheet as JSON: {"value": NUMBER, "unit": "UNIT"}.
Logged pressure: {"value": 390, "unit": "psi"}
